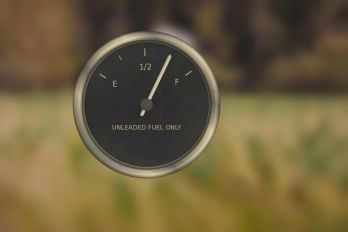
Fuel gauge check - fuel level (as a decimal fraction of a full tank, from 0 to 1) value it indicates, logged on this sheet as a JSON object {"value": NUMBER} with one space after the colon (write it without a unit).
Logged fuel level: {"value": 0.75}
